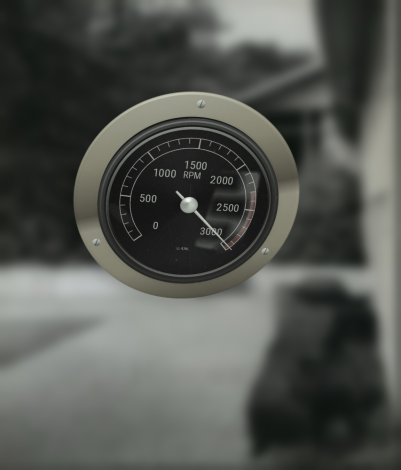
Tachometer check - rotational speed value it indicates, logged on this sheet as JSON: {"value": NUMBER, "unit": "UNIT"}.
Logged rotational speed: {"value": 2950, "unit": "rpm"}
